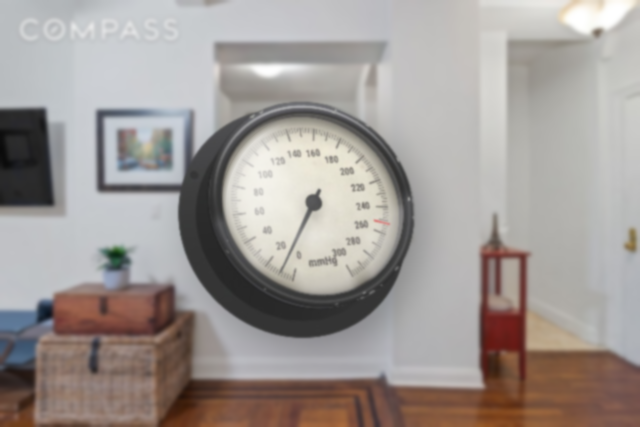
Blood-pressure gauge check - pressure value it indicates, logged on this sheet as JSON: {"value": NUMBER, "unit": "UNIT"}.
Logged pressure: {"value": 10, "unit": "mmHg"}
